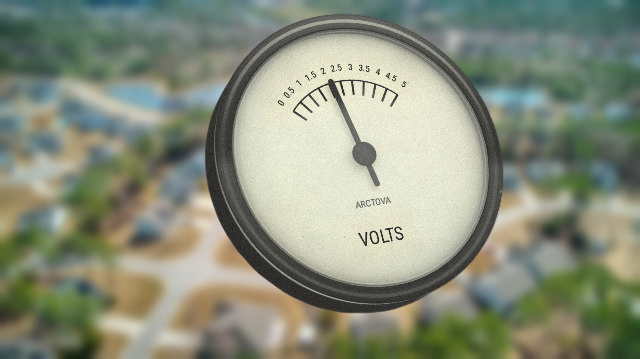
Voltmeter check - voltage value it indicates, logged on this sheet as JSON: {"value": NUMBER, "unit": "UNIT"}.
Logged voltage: {"value": 2, "unit": "V"}
